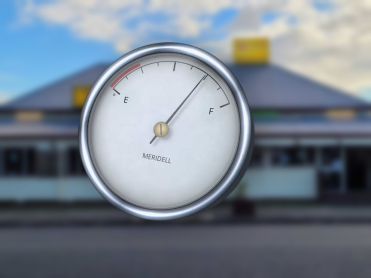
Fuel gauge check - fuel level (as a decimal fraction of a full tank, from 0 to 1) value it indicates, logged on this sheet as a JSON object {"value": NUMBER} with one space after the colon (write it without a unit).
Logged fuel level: {"value": 0.75}
